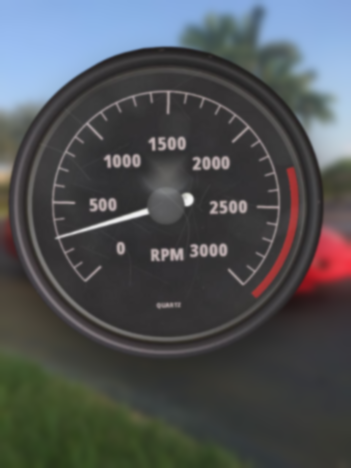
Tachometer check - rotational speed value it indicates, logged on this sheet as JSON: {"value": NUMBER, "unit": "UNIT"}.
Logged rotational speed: {"value": 300, "unit": "rpm"}
